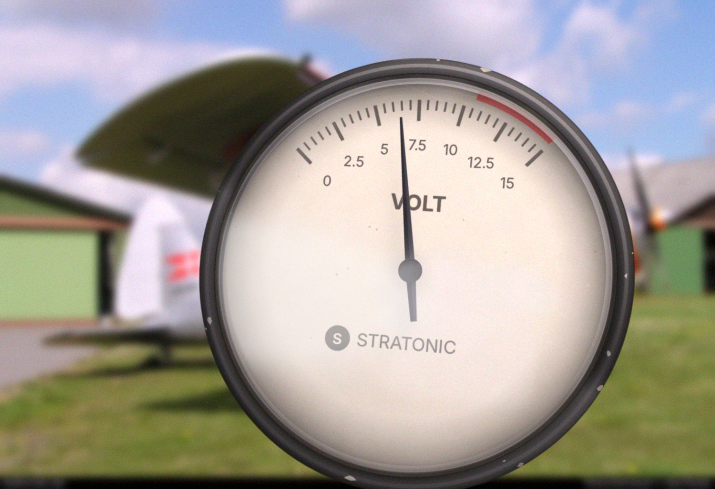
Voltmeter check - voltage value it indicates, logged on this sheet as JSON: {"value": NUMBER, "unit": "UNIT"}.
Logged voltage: {"value": 6.5, "unit": "V"}
